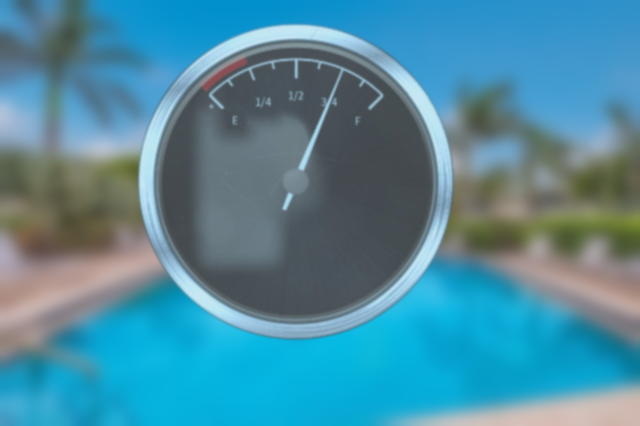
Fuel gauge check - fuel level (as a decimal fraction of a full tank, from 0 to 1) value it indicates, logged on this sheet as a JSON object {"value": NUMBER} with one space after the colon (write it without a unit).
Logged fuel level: {"value": 0.75}
